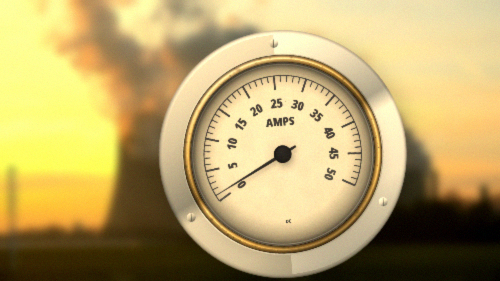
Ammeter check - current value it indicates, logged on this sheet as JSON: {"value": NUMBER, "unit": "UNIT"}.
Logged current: {"value": 1, "unit": "A"}
